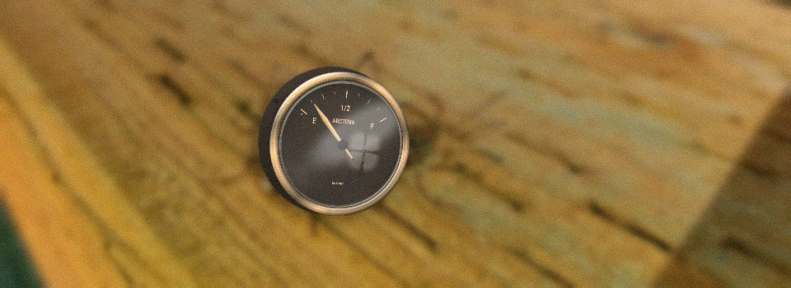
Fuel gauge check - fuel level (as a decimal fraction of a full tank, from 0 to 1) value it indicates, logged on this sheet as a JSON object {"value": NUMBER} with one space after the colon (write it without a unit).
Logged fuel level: {"value": 0.125}
